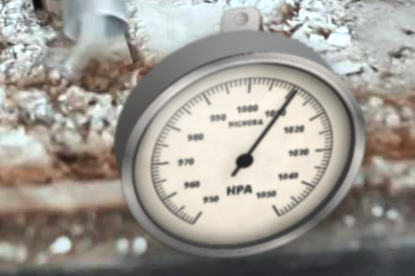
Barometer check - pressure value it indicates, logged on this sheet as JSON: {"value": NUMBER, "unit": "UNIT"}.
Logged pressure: {"value": 1010, "unit": "hPa"}
